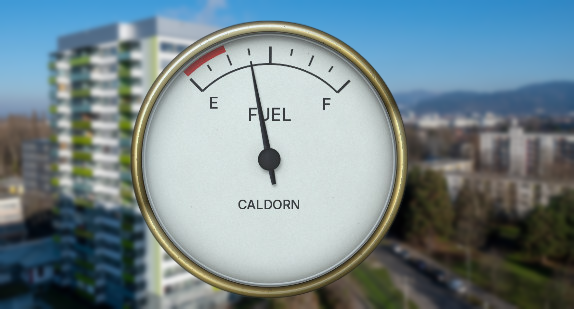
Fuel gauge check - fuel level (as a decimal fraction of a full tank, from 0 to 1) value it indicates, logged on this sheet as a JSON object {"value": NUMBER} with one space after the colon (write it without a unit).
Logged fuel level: {"value": 0.375}
